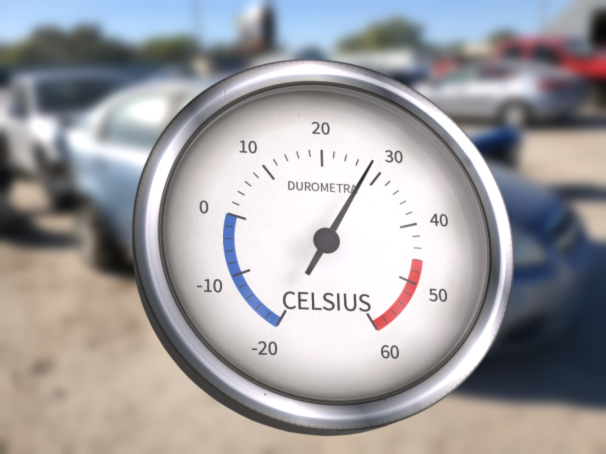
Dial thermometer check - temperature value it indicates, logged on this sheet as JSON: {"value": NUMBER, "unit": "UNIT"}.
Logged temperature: {"value": 28, "unit": "°C"}
